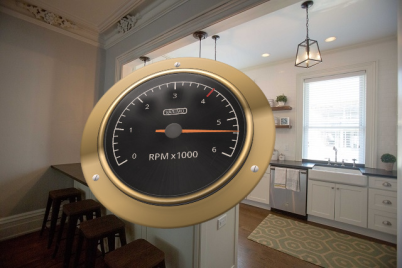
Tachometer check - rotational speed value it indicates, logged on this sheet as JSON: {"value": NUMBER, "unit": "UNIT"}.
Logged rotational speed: {"value": 5400, "unit": "rpm"}
